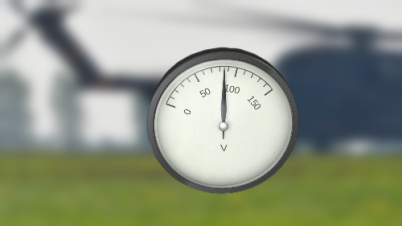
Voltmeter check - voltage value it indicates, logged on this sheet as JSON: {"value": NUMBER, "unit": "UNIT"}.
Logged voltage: {"value": 85, "unit": "V"}
